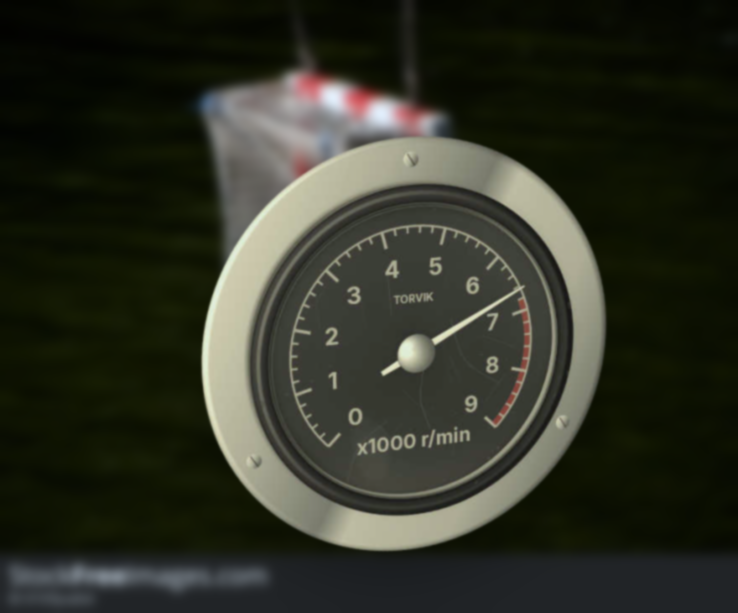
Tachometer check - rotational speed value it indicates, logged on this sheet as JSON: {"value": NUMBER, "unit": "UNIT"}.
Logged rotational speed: {"value": 6600, "unit": "rpm"}
